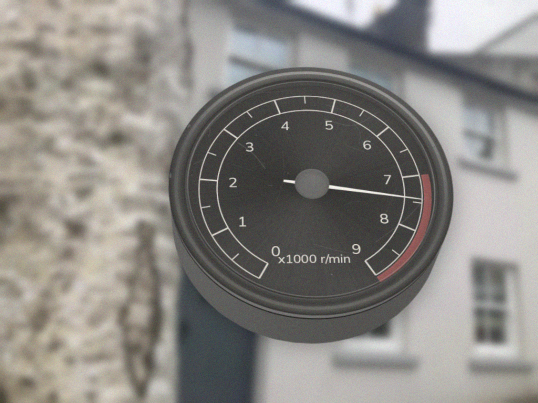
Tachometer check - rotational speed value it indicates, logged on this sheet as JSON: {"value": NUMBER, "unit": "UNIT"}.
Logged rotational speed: {"value": 7500, "unit": "rpm"}
